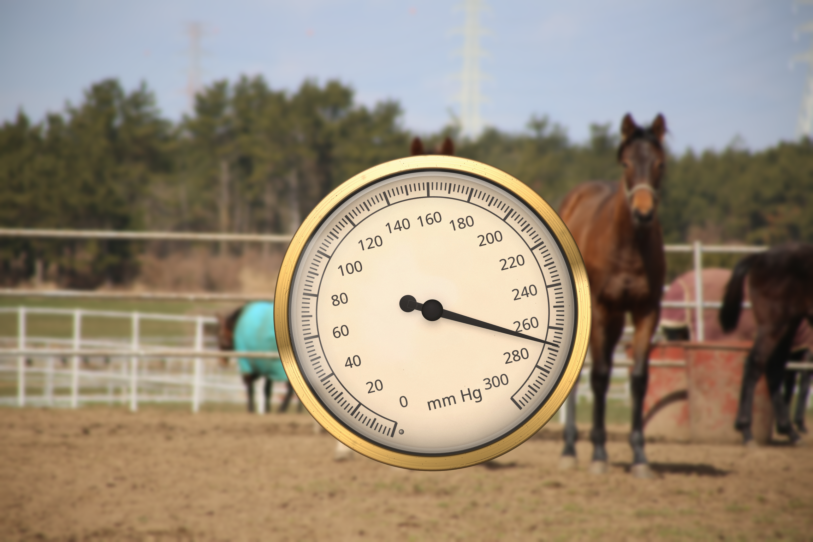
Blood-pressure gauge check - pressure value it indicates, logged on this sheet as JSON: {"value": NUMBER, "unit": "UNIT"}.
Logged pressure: {"value": 268, "unit": "mmHg"}
